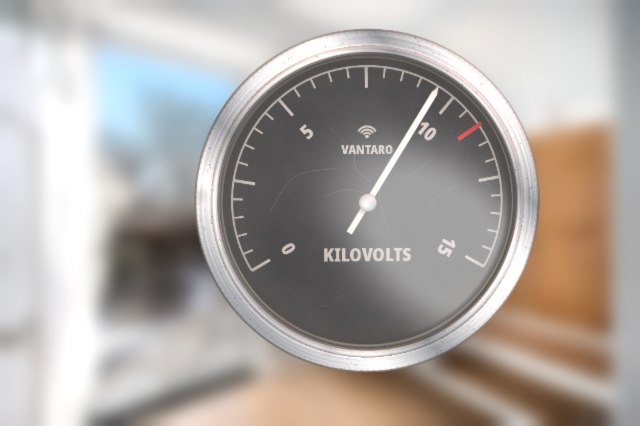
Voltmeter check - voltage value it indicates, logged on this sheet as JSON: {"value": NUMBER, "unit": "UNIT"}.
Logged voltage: {"value": 9.5, "unit": "kV"}
